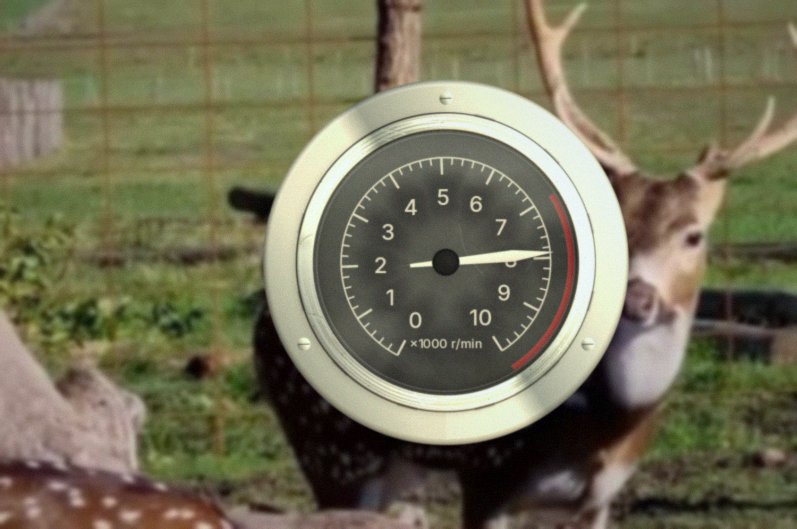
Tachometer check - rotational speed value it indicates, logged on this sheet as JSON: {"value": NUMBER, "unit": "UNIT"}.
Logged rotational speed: {"value": 7900, "unit": "rpm"}
